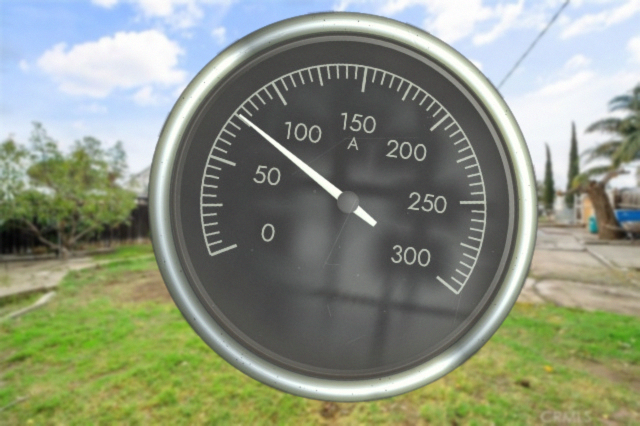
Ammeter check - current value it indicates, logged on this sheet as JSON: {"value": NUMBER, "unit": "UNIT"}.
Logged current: {"value": 75, "unit": "A"}
